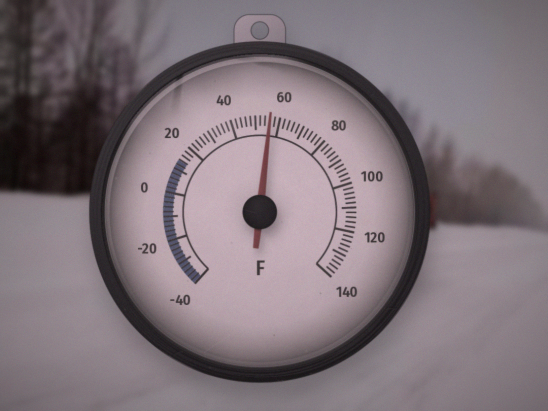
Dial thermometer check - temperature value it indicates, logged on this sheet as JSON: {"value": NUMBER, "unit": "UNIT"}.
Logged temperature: {"value": 56, "unit": "°F"}
